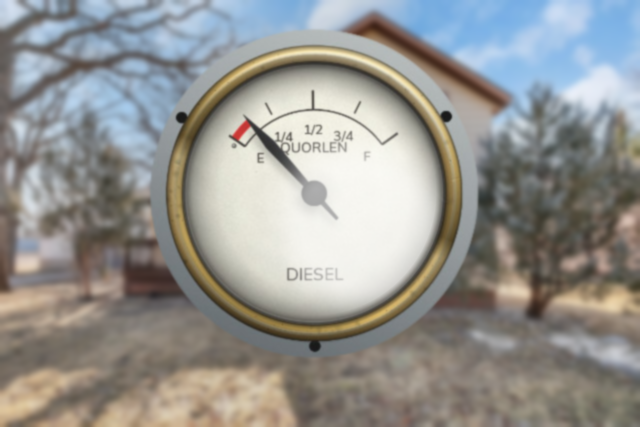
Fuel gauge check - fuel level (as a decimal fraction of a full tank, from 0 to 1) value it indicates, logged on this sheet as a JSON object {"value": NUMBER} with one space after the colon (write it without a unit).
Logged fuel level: {"value": 0.125}
